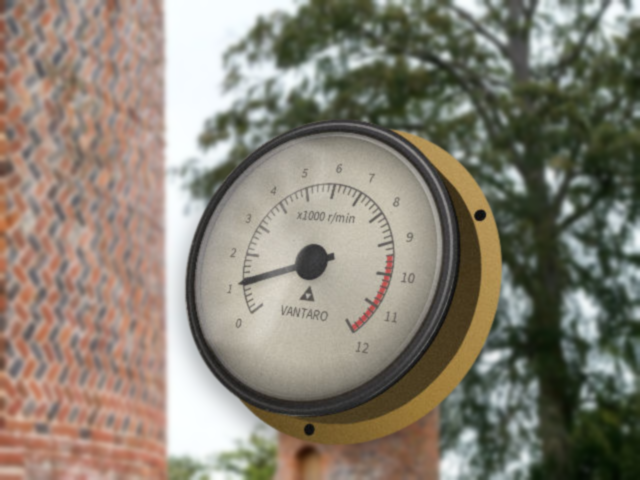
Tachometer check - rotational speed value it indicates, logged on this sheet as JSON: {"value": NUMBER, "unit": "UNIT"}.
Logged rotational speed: {"value": 1000, "unit": "rpm"}
